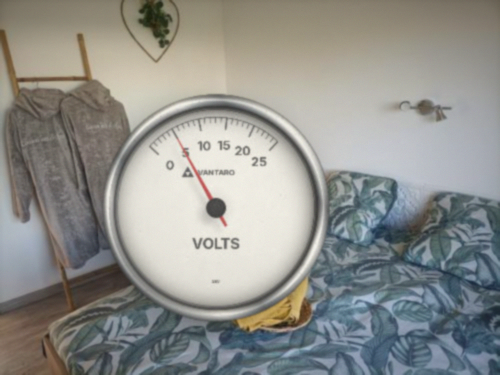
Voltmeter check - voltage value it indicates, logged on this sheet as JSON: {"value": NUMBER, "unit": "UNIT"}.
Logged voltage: {"value": 5, "unit": "V"}
